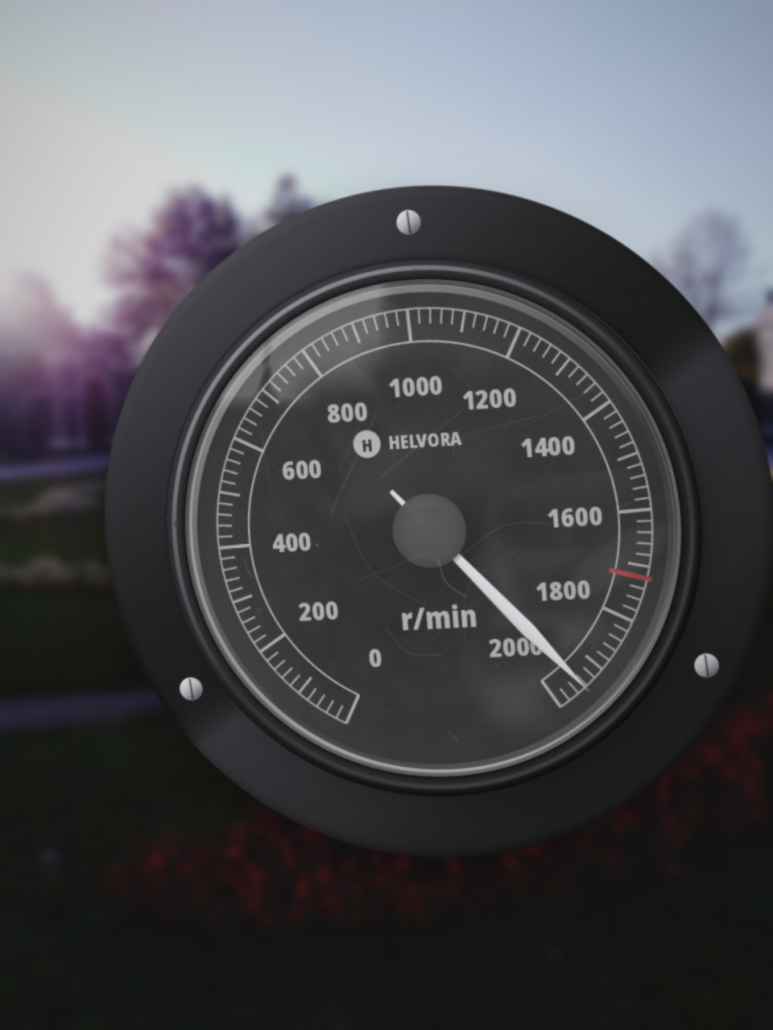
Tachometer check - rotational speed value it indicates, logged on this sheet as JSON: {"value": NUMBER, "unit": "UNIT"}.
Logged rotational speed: {"value": 1940, "unit": "rpm"}
